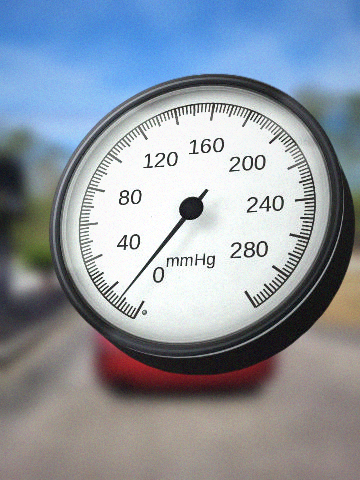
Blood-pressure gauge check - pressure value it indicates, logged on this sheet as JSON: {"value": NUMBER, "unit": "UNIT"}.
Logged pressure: {"value": 10, "unit": "mmHg"}
